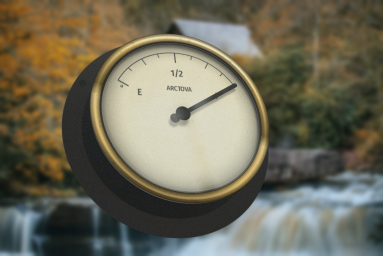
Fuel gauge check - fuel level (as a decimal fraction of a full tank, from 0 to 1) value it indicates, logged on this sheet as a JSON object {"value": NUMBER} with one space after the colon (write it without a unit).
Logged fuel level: {"value": 1}
